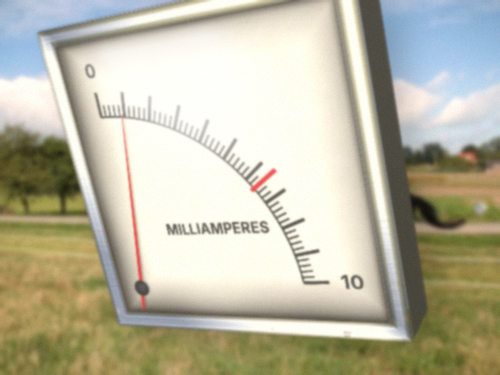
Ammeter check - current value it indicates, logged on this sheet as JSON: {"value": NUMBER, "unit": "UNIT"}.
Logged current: {"value": 1, "unit": "mA"}
